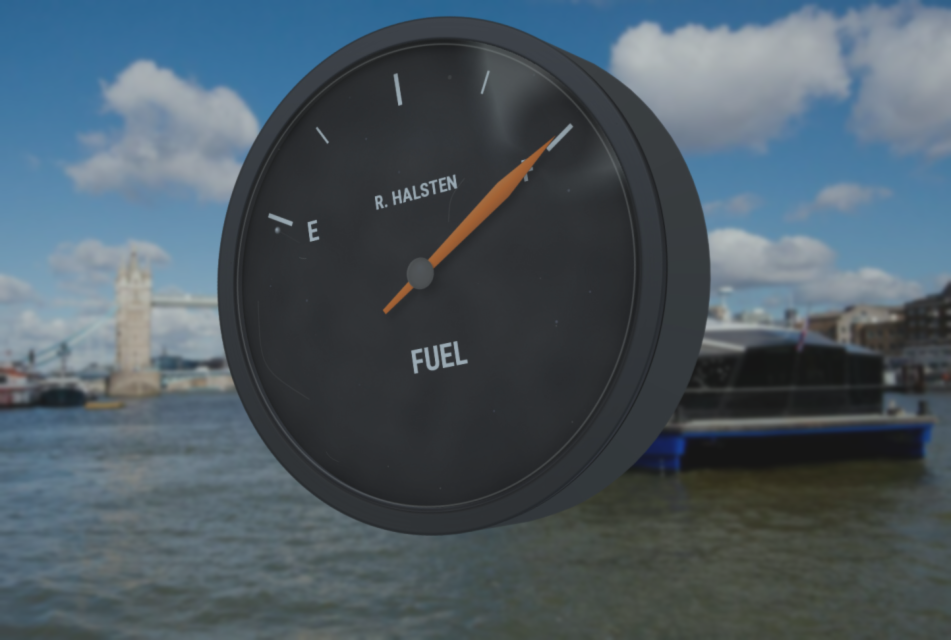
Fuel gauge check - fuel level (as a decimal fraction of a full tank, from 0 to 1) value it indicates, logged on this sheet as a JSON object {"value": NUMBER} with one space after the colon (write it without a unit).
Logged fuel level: {"value": 1}
